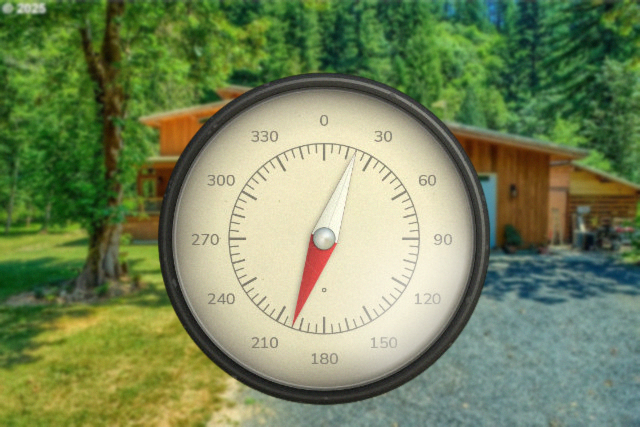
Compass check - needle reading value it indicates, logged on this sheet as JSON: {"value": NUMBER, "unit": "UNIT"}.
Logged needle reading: {"value": 200, "unit": "°"}
